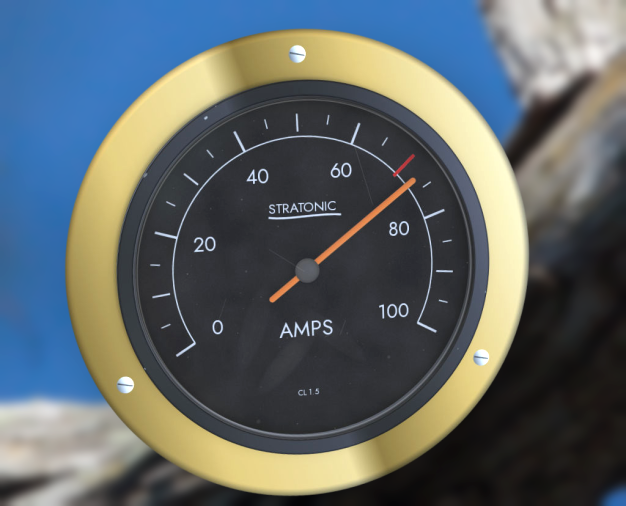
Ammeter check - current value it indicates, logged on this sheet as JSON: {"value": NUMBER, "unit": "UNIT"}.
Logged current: {"value": 72.5, "unit": "A"}
